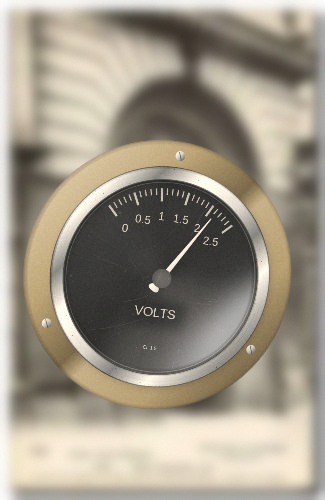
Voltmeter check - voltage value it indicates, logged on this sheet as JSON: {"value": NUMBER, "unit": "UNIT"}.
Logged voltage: {"value": 2.1, "unit": "V"}
